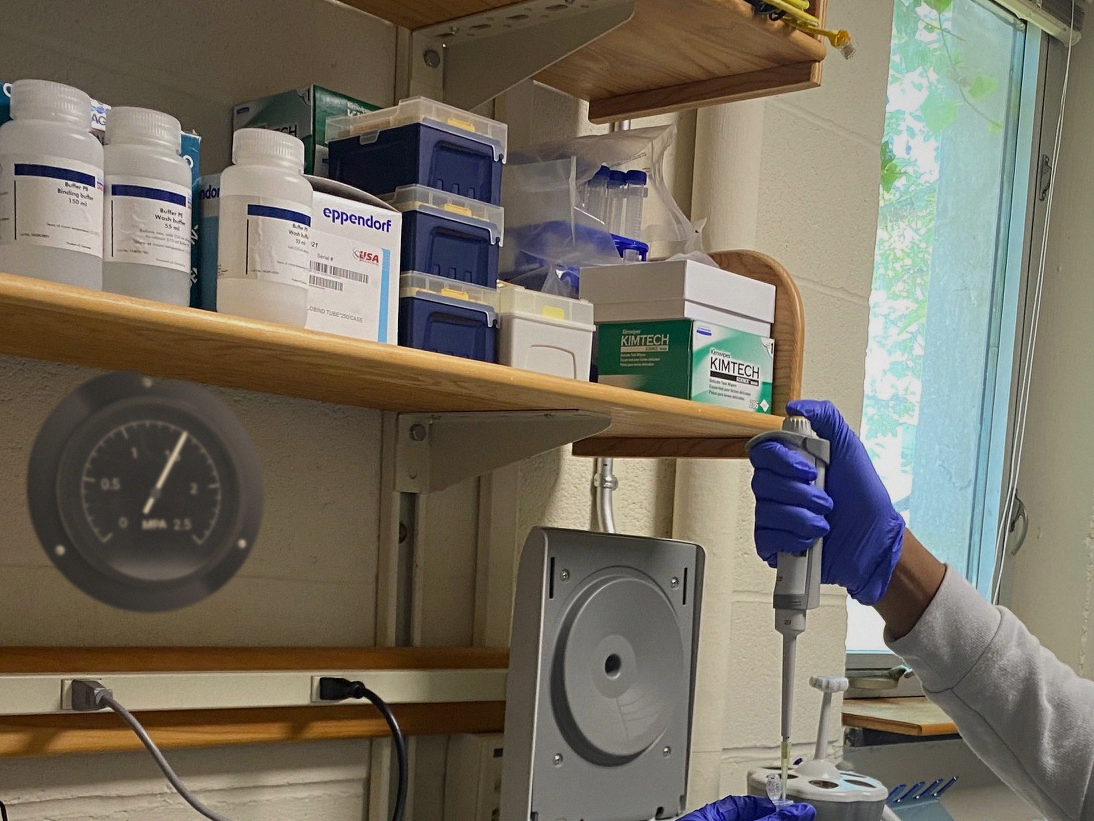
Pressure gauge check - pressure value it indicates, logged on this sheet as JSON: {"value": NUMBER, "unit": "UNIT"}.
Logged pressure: {"value": 1.5, "unit": "MPa"}
